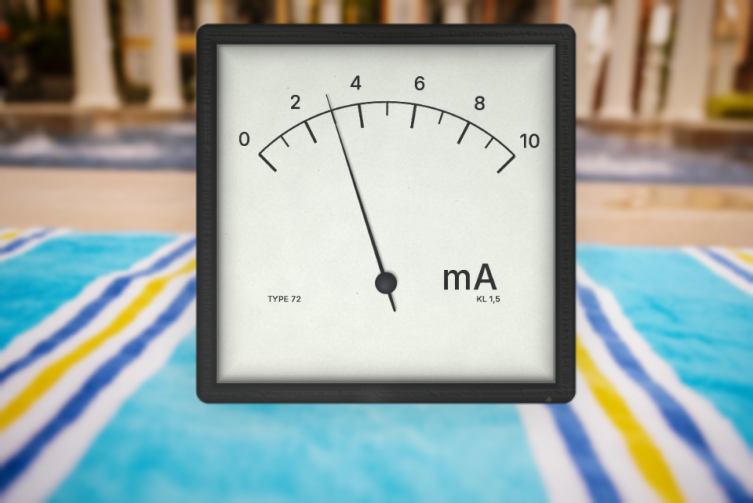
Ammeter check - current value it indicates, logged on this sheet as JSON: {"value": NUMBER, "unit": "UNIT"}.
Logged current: {"value": 3, "unit": "mA"}
